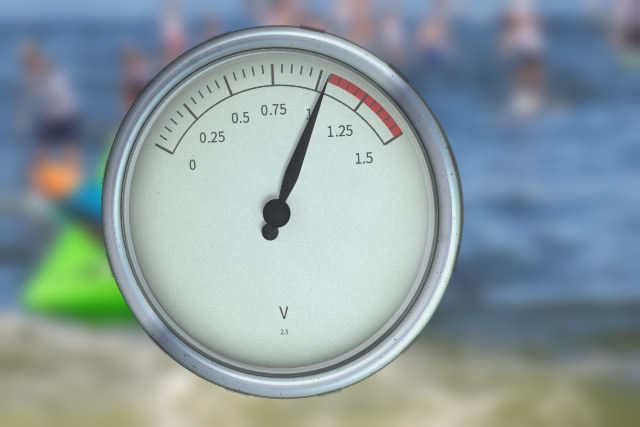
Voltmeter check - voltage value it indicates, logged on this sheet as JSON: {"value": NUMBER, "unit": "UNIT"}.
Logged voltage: {"value": 1.05, "unit": "V"}
